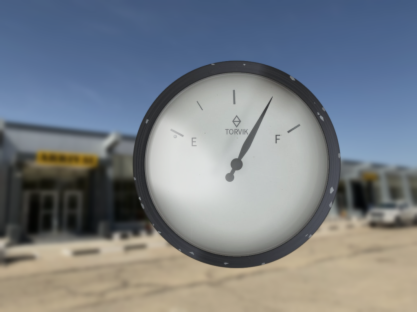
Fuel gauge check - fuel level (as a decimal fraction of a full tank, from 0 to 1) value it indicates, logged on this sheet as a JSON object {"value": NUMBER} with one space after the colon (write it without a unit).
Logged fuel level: {"value": 0.75}
